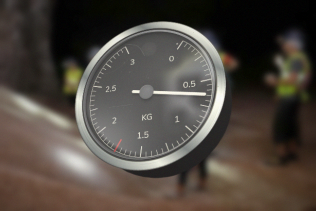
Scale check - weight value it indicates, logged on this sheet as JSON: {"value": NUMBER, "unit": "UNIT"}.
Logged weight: {"value": 0.65, "unit": "kg"}
